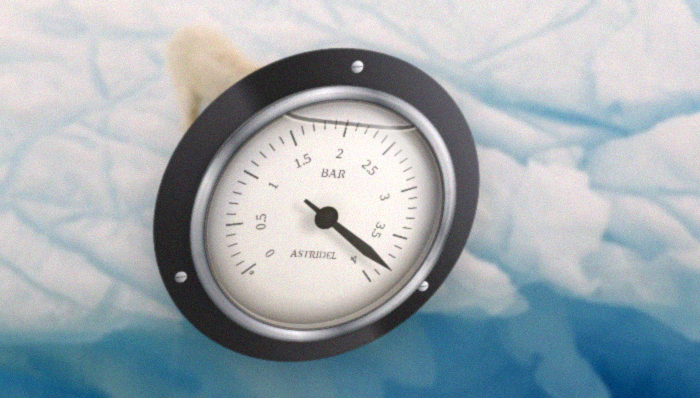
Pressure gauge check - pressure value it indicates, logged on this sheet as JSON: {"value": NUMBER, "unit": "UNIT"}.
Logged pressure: {"value": 3.8, "unit": "bar"}
